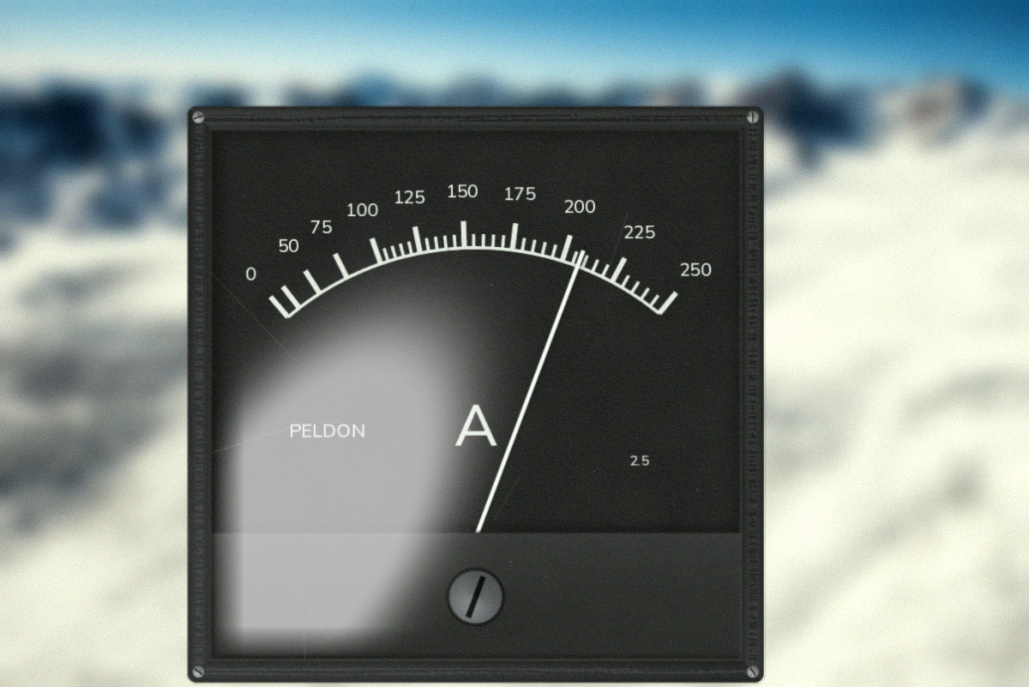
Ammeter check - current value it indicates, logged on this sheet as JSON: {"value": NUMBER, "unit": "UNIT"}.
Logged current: {"value": 207.5, "unit": "A"}
